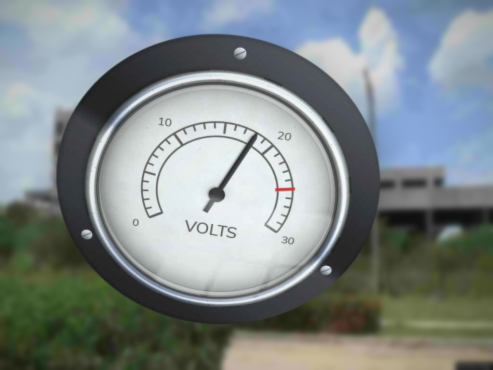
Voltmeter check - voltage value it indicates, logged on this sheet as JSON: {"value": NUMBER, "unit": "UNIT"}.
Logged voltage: {"value": 18, "unit": "V"}
